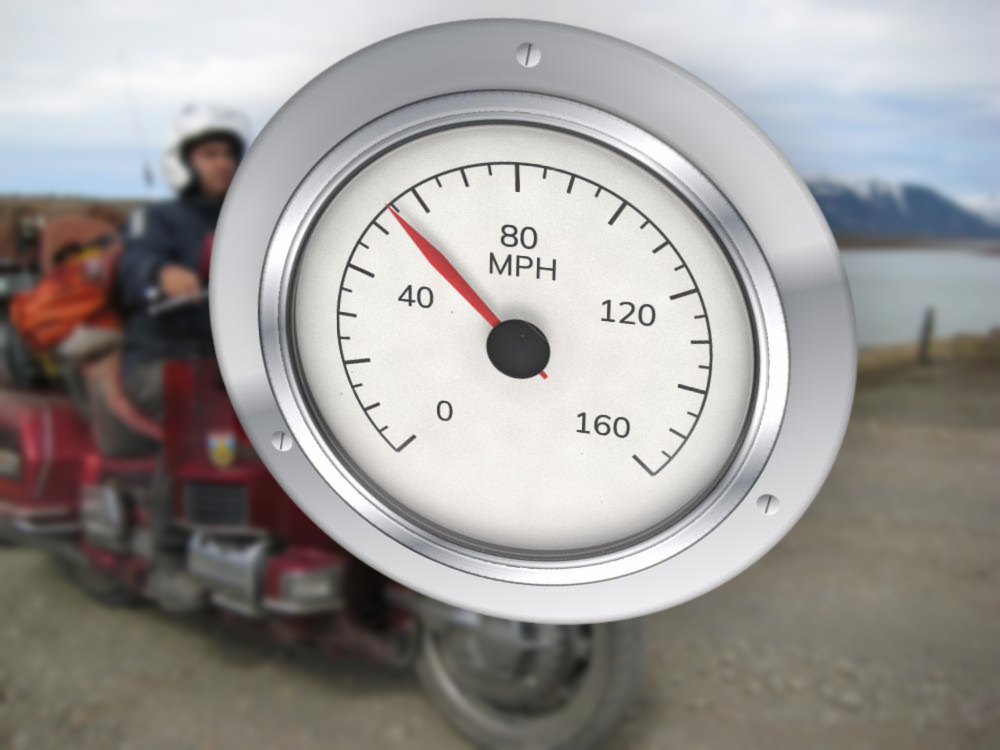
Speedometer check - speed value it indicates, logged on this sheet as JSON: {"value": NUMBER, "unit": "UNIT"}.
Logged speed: {"value": 55, "unit": "mph"}
